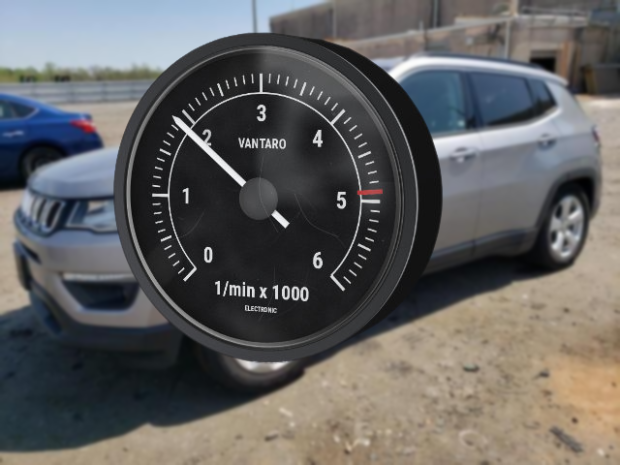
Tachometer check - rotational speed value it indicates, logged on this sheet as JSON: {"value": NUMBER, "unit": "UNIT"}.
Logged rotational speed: {"value": 1900, "unit": "rpm"}
